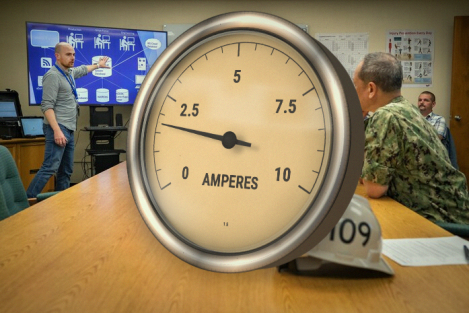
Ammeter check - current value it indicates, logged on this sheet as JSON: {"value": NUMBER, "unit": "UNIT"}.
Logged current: {"value": 1.75, "unit": "A"}
